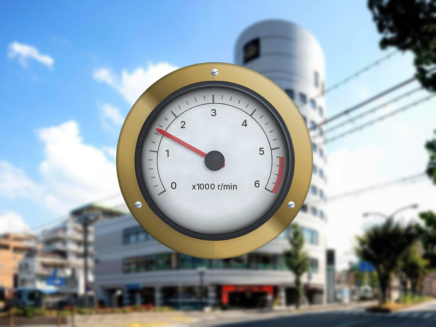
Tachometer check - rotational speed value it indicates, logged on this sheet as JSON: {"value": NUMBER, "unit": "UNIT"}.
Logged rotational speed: {"value": 1500, "unit": "rpm"}
